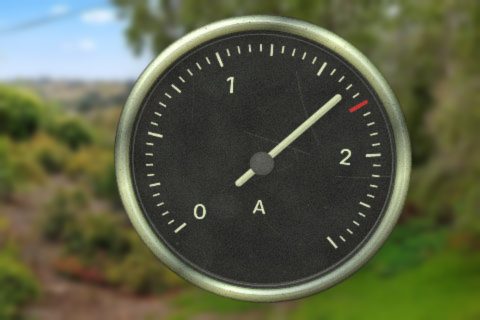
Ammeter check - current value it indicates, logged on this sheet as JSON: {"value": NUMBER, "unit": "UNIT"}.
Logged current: {"value": 1.65, "unit": "A"}
